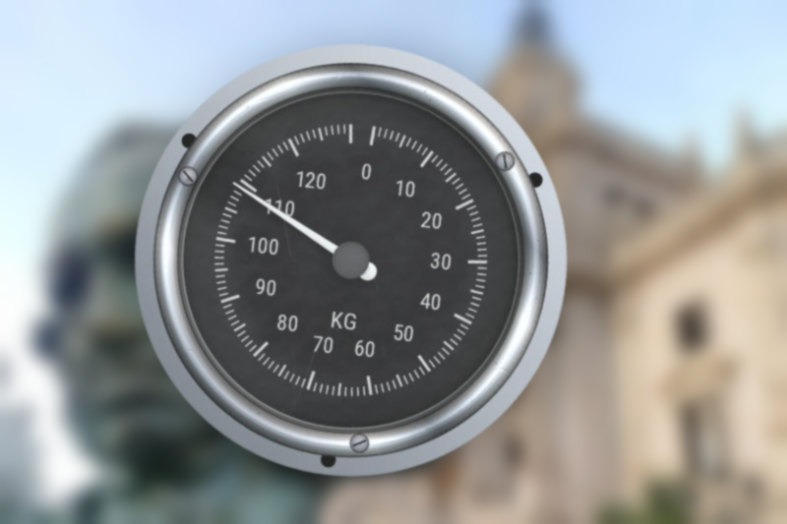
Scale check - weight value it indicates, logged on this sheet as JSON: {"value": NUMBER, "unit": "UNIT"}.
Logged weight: {"value": 109, "unit": "kg"}
